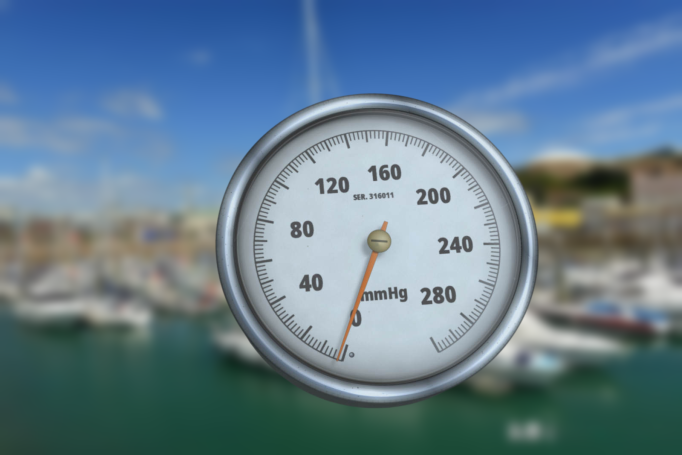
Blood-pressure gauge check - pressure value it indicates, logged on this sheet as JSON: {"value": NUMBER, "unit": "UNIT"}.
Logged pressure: {"value": 2, "unit": "mmHg"}
